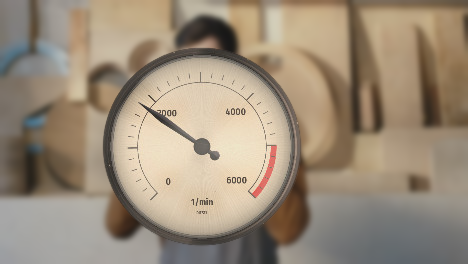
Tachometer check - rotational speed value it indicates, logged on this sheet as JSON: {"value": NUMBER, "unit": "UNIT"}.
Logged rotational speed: {"value": 1800, "unit": "rpm"}
